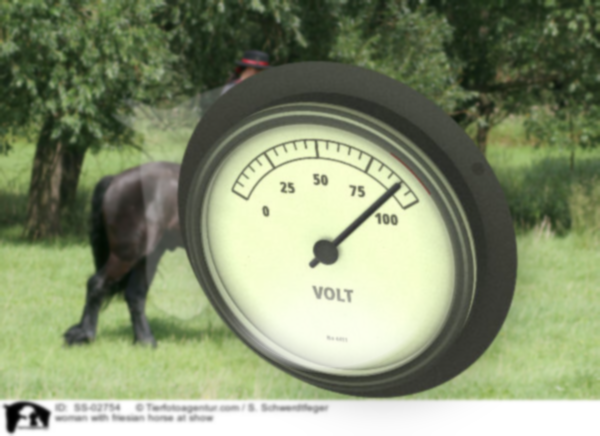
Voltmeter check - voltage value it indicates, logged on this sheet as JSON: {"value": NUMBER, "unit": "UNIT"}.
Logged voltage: {"value": 90, "unit": "V"}
